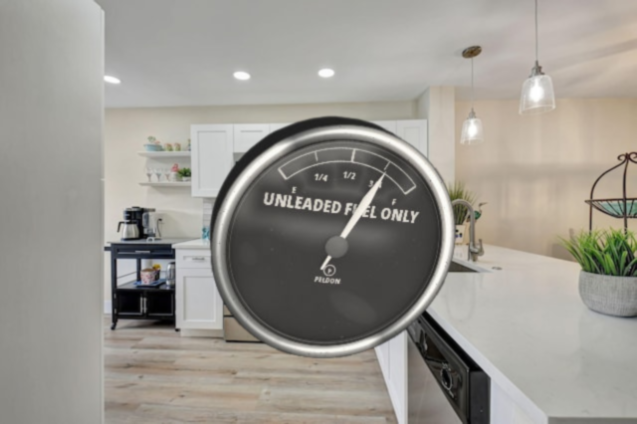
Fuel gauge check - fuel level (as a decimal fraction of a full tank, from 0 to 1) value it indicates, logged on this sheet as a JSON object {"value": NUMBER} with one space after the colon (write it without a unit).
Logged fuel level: {"value": 0.75}
